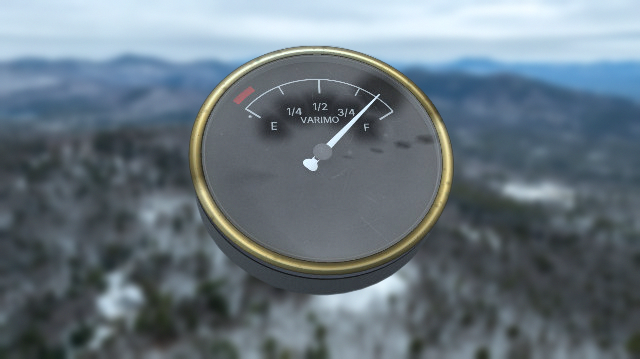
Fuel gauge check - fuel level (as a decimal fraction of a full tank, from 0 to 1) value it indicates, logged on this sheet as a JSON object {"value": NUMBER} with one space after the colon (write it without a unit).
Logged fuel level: {"value": 0.875}
